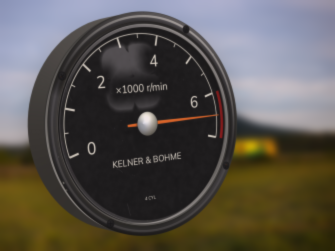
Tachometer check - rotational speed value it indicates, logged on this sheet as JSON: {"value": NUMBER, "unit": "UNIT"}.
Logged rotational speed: {"value": 6500, "unit": "rpm"}
